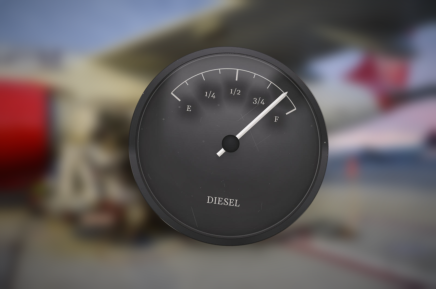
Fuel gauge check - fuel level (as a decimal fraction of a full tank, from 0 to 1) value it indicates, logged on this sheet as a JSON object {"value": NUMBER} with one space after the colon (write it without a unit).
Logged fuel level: {"value": 0.875}
